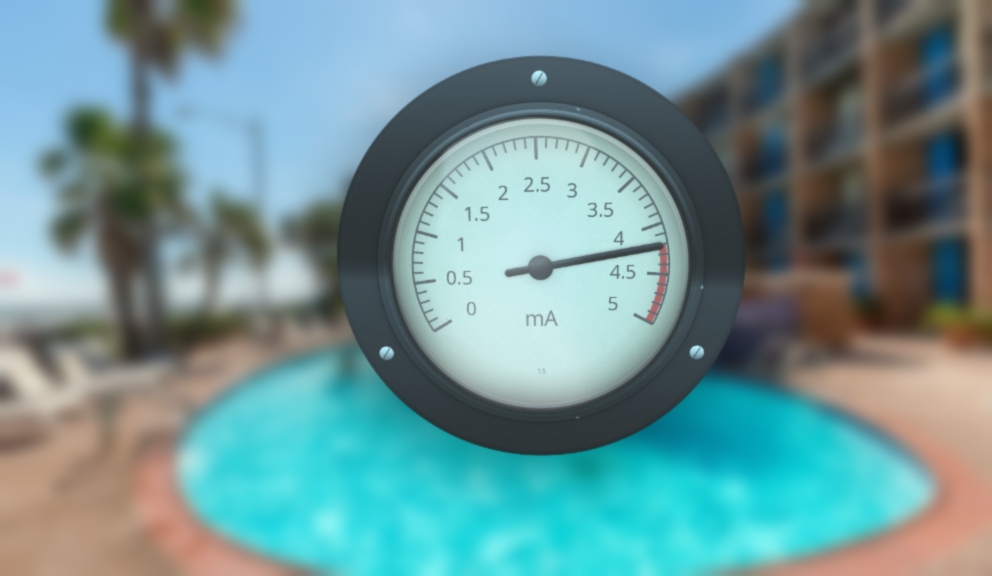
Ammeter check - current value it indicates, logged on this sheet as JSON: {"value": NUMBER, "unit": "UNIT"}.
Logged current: {"value": 4.2, "unit": "mA"}
